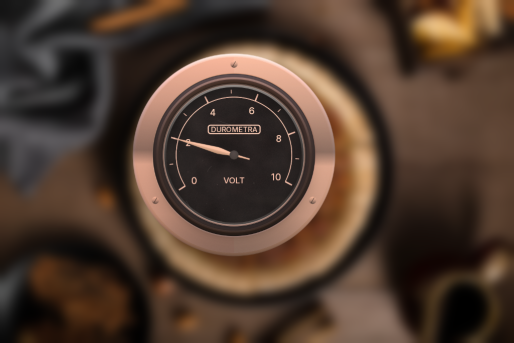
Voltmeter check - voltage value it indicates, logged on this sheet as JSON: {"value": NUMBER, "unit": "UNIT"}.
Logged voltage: {"value": 2, "unit": "V"}
